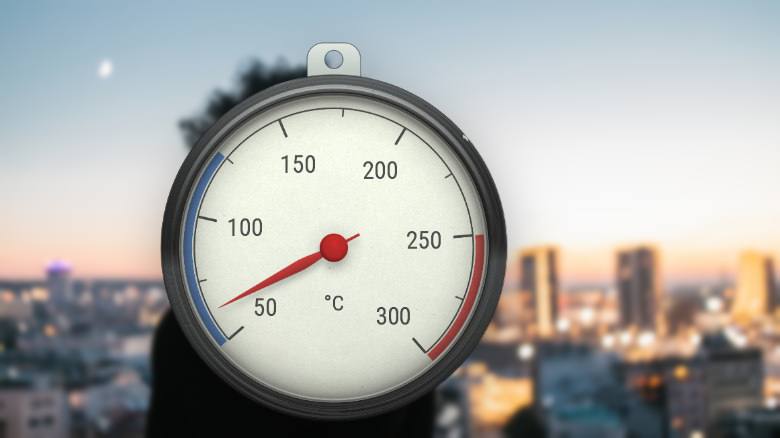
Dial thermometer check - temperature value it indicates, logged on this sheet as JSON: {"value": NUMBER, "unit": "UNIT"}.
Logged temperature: {"value": 62.5, "unit": "°C"}
